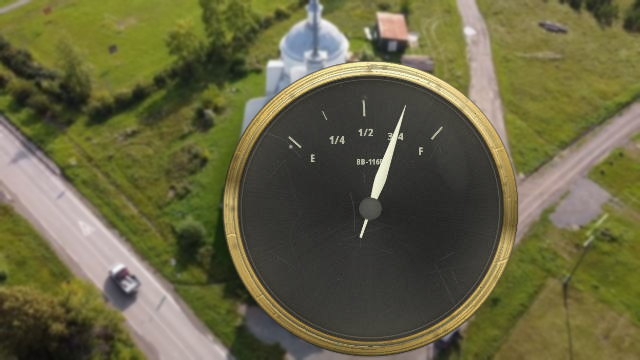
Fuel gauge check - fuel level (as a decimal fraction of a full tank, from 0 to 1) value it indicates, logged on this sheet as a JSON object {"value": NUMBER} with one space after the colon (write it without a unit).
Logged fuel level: {"value": 0.75}
